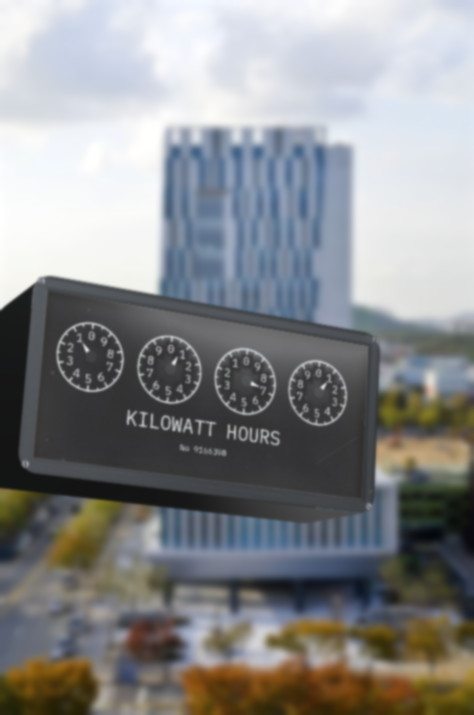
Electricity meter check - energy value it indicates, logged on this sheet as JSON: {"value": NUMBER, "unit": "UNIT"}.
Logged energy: {"value": 1071, "unit": "kWh"}
